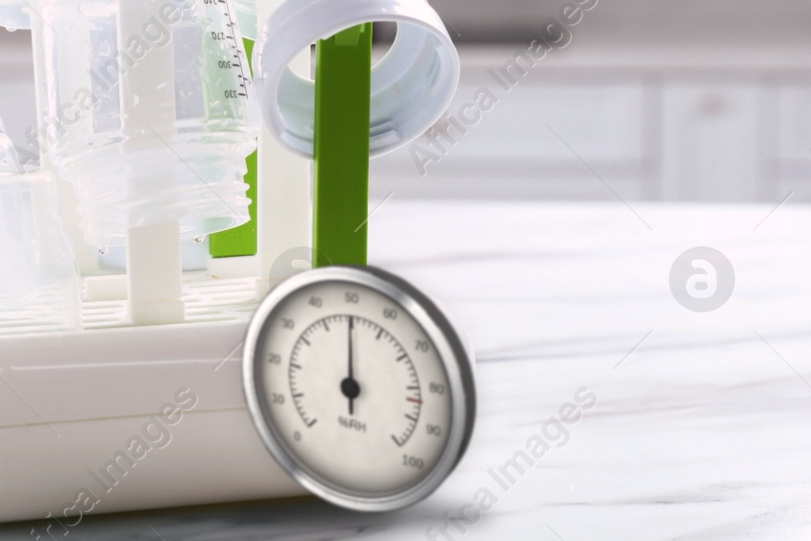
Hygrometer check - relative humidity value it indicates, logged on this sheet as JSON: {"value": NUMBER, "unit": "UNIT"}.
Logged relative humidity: {"value": 50, "unit": "%"}
